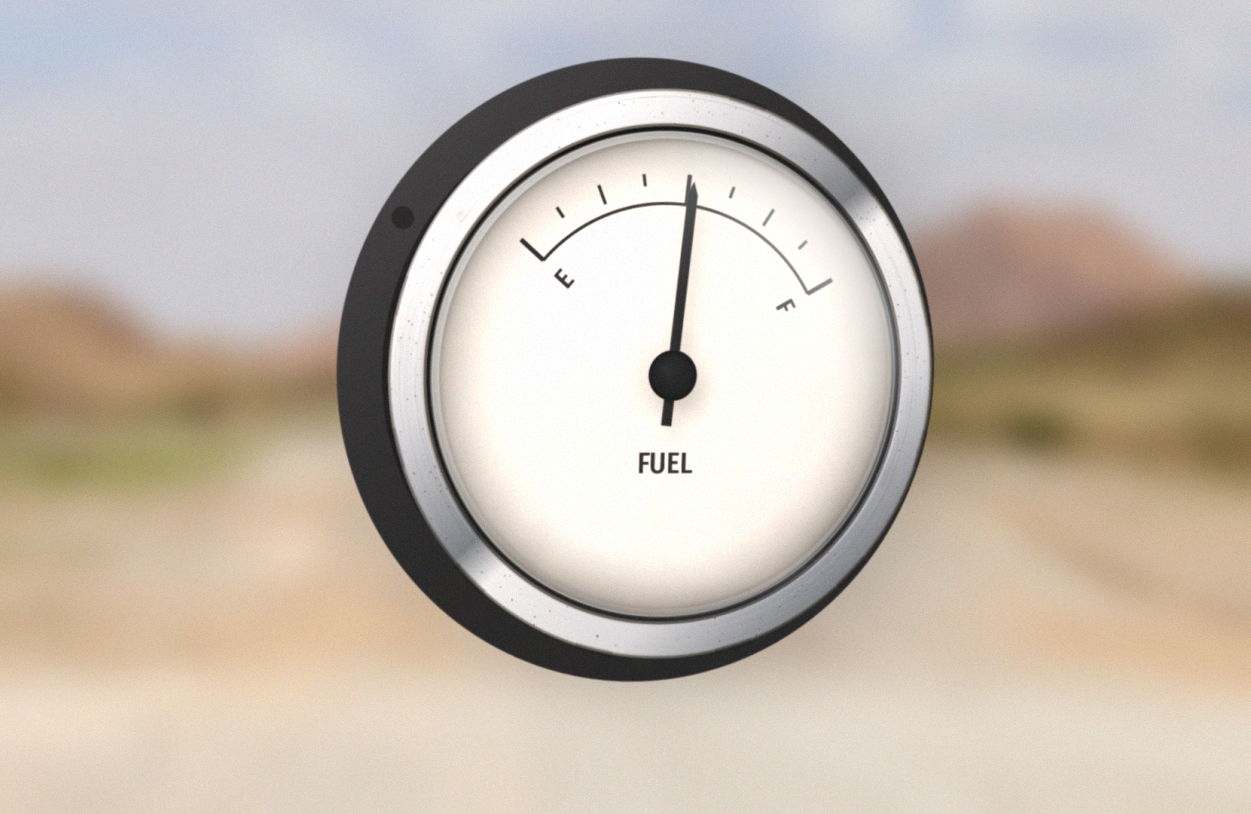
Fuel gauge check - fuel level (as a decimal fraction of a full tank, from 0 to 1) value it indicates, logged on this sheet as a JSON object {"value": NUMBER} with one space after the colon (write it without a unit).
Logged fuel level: {"value": 0.5}
